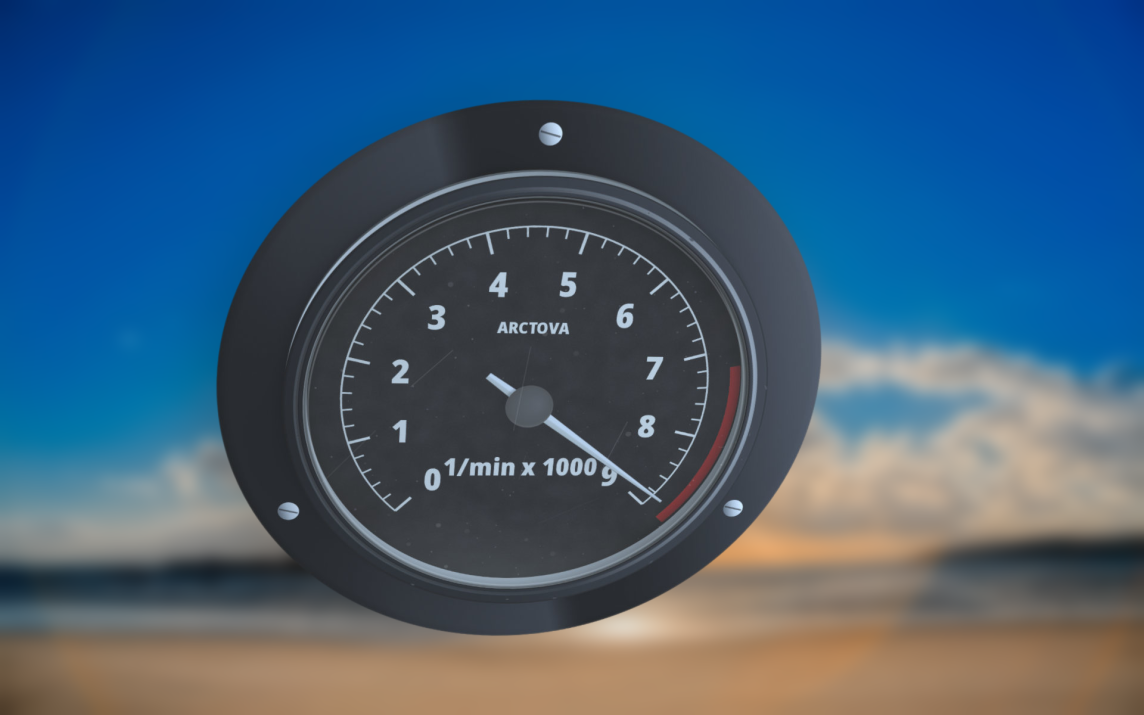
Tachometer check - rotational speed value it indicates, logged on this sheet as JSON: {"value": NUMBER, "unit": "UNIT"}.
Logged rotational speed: {"value": 8800, "unit": "rpm"}
